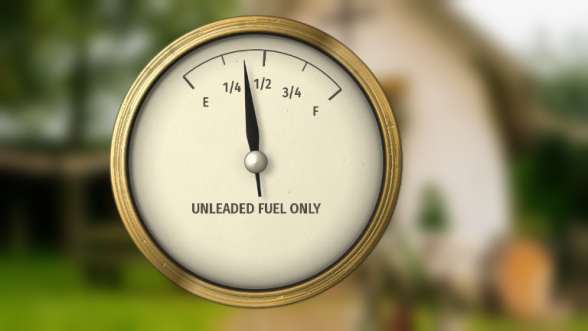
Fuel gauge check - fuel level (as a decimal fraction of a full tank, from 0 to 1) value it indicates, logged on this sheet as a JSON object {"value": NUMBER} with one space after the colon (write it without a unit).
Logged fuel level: {"value": 0.375}
